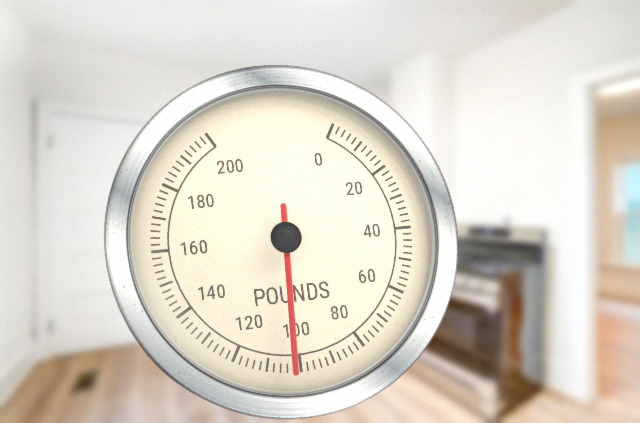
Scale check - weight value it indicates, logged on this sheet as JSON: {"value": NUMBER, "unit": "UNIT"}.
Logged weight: {"value": 102, "unit": "lb"}
